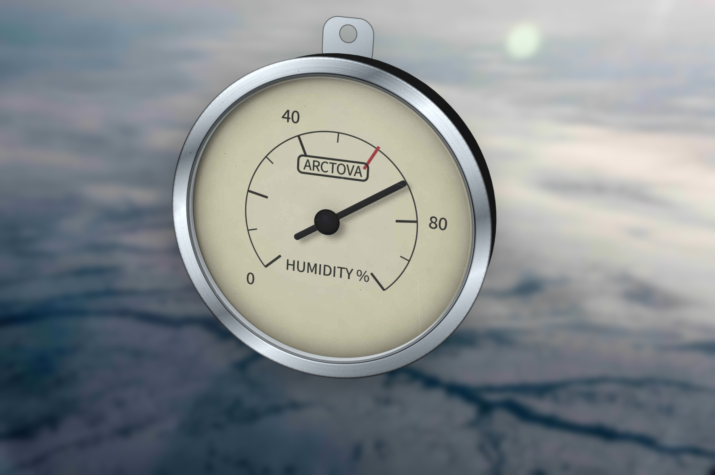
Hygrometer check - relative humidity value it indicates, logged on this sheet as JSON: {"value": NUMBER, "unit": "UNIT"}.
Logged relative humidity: {"value": 70, "unit": "%"}
